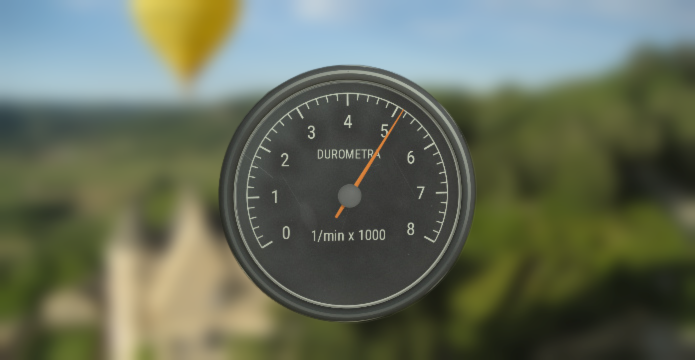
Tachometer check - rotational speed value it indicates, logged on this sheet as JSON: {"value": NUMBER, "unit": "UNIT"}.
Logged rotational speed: {"value": 5100, "unit": "rpm"}
